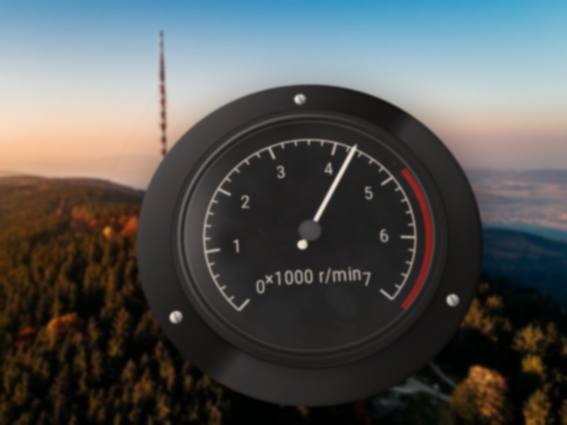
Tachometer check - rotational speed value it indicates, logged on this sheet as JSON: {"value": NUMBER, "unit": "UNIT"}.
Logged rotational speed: {"value": 4300, "unit": "rpm"}
